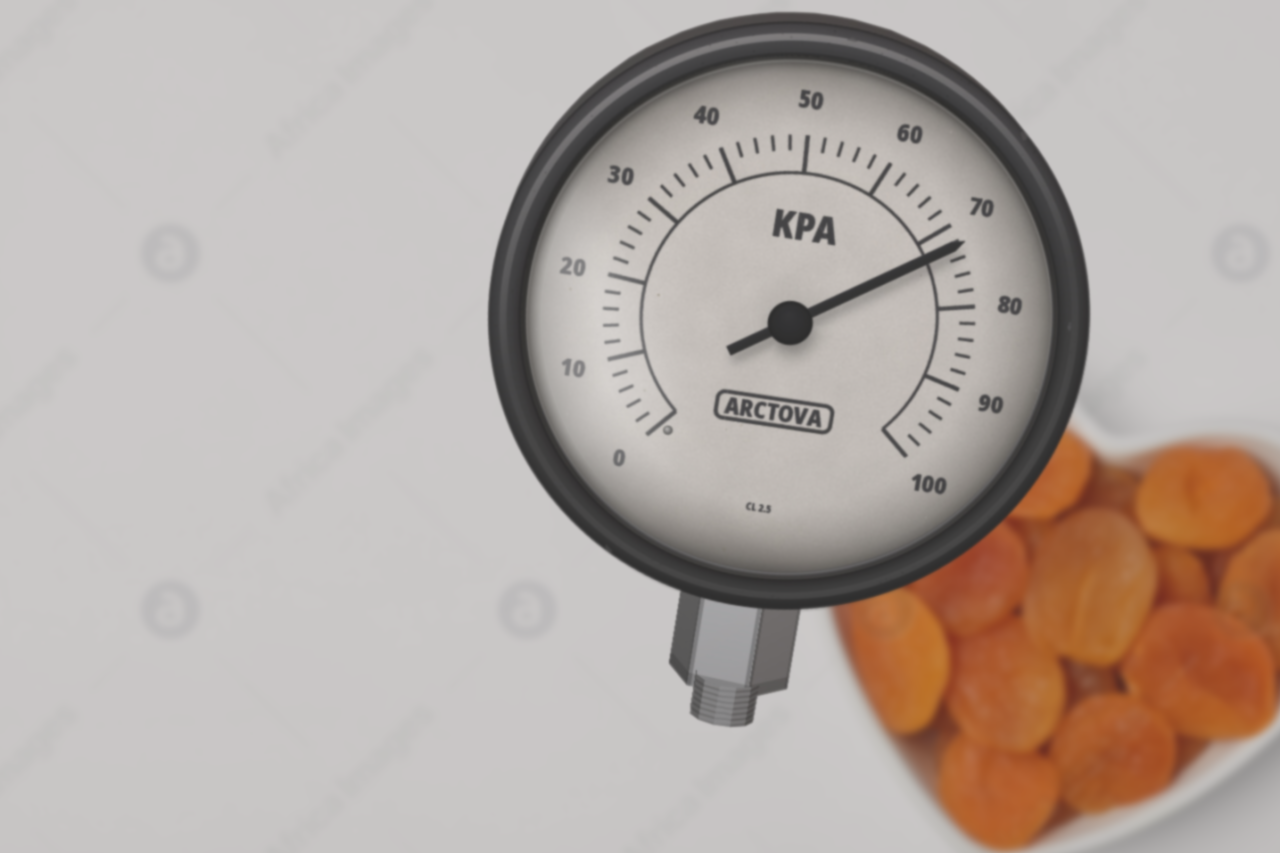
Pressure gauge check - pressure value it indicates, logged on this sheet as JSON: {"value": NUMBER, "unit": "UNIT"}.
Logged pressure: {"value": 72, "unit": "kPa"}
